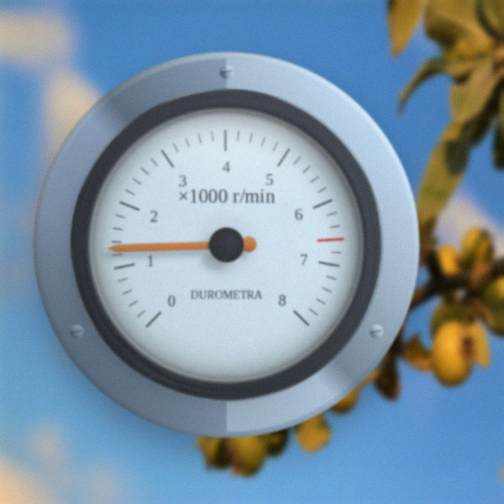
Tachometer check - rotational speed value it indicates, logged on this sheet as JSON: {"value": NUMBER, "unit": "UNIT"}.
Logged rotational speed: {"value": 1300, "unit": "rpm"}
